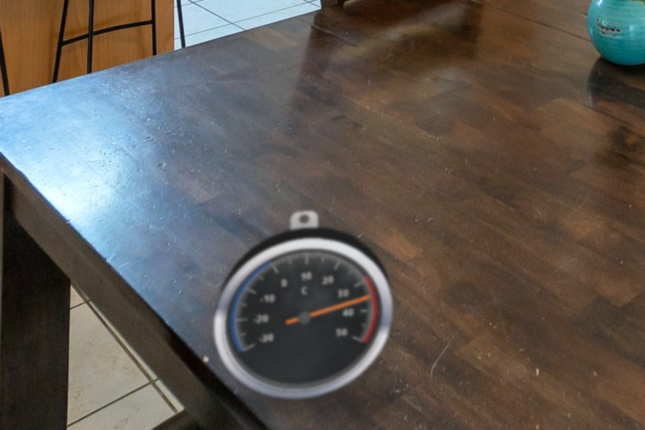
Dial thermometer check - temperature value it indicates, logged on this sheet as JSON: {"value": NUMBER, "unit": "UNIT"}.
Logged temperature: {"value": 35, "unit": "°C"}
